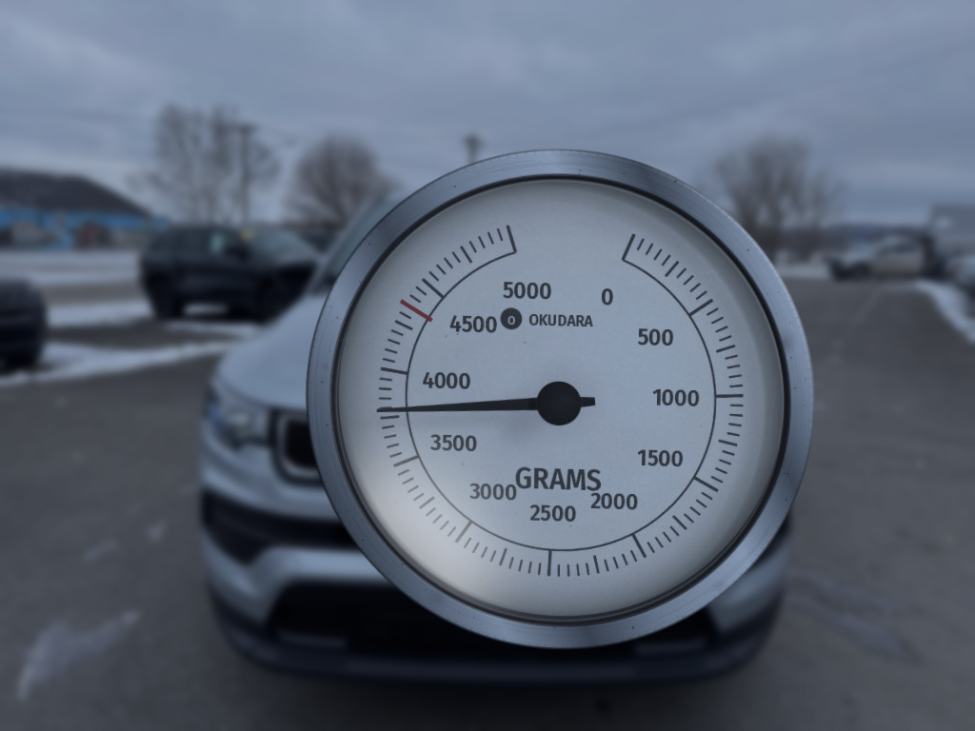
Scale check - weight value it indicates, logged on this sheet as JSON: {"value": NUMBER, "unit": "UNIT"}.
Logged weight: {"value": 3800, "unit": "g"}
